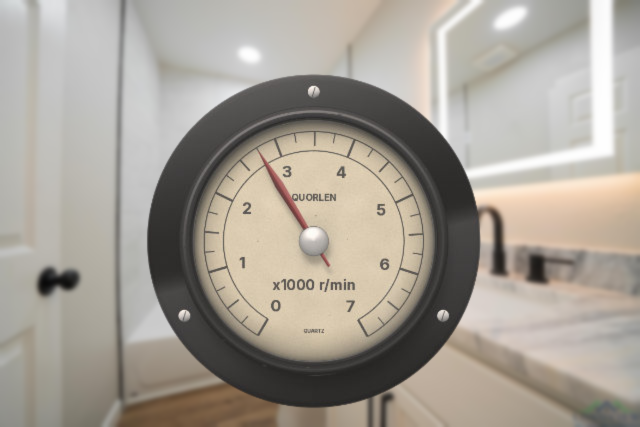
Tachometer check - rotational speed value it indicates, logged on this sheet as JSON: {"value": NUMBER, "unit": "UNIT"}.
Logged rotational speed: {"value": 2750, "unit": "rpm"}
